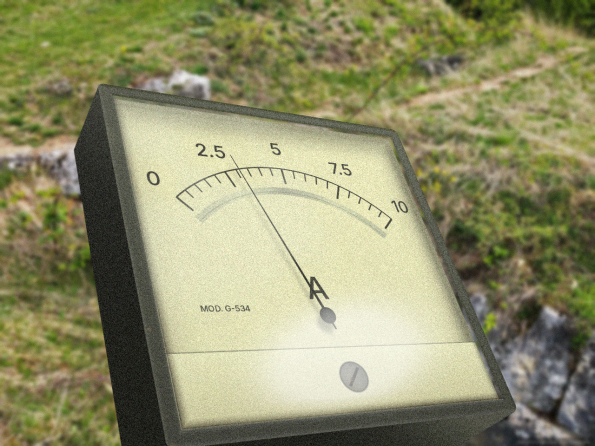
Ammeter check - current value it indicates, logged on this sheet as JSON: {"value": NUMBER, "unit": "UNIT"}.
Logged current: {"value": 3, "unit": "A"}
